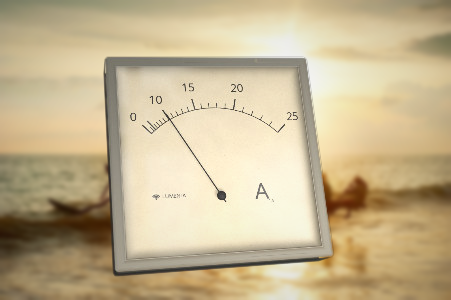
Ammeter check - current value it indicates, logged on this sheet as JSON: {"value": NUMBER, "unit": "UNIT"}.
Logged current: {"value": 10, "unit": "A"}
